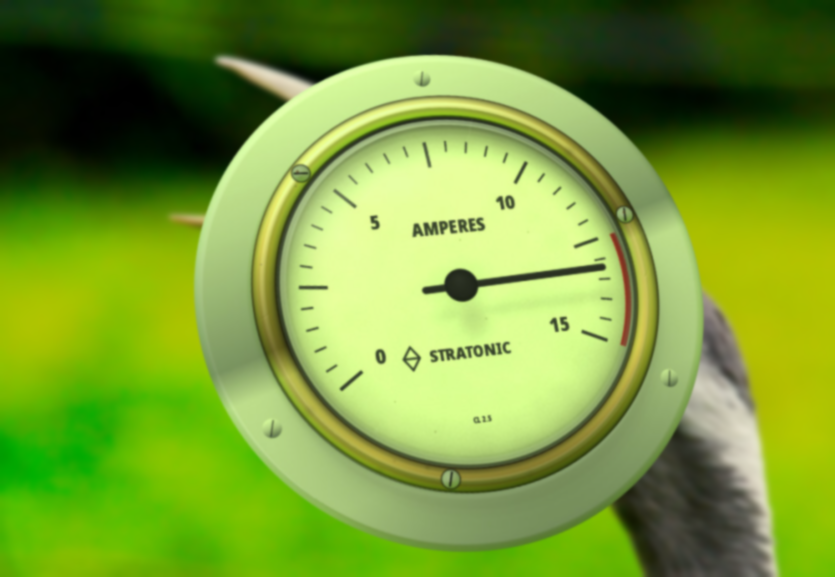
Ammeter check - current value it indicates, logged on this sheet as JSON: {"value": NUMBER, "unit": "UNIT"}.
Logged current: {"value": 13.25, "unit": "A"}
